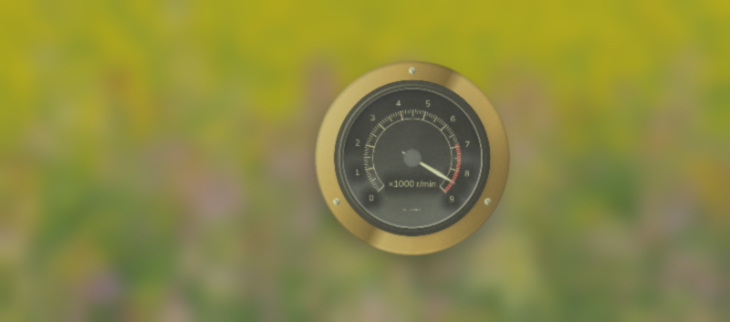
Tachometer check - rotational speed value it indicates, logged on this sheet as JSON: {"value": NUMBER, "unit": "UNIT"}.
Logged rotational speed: {"value": 8500, "unit": "rpm"}
